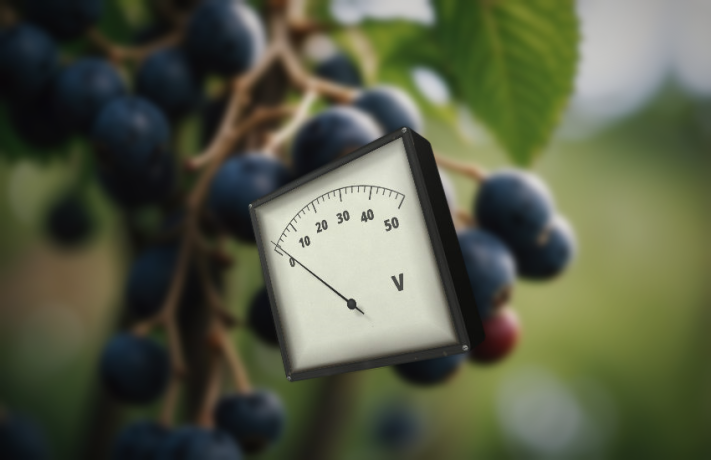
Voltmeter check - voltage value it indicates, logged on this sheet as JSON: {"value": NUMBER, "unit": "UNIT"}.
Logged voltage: {"value": 2, "unit": "V"}
